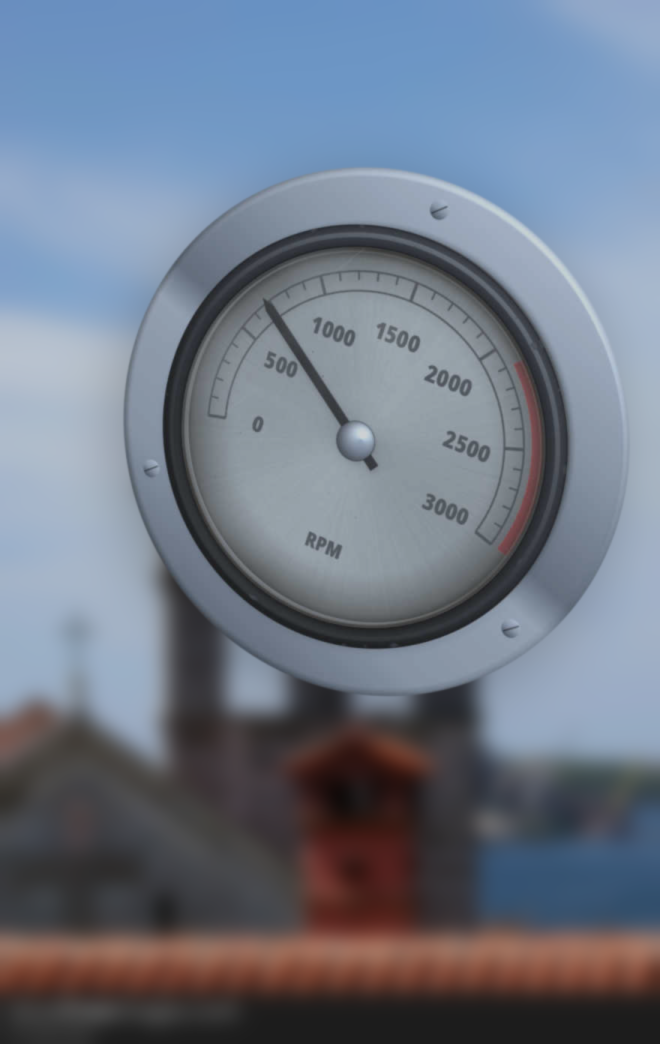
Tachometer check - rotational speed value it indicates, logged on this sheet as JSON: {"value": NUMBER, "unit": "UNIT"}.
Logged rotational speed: {"value": 700, "unit": "rpm"}
